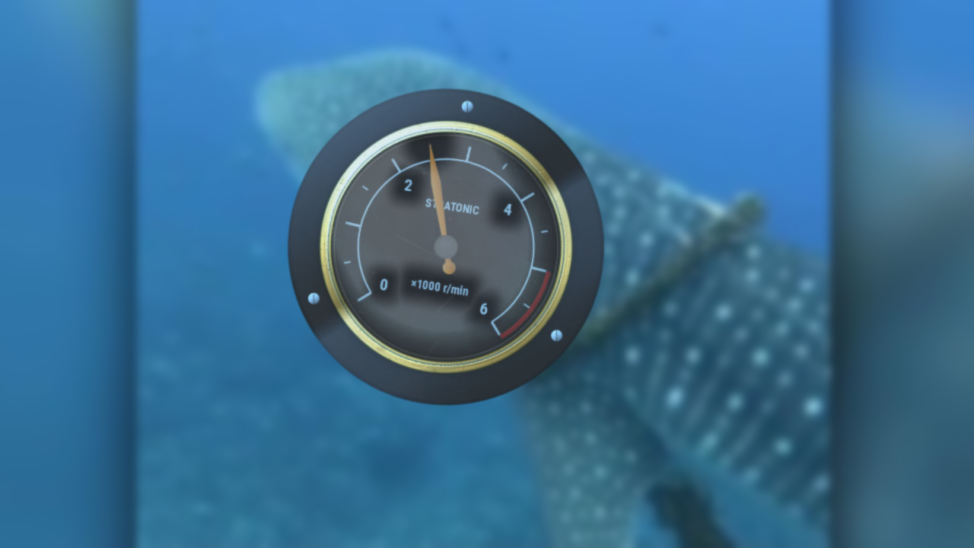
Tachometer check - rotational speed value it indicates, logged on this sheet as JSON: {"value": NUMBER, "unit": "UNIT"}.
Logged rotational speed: {"value": 2500, "unit": "rpm"}
